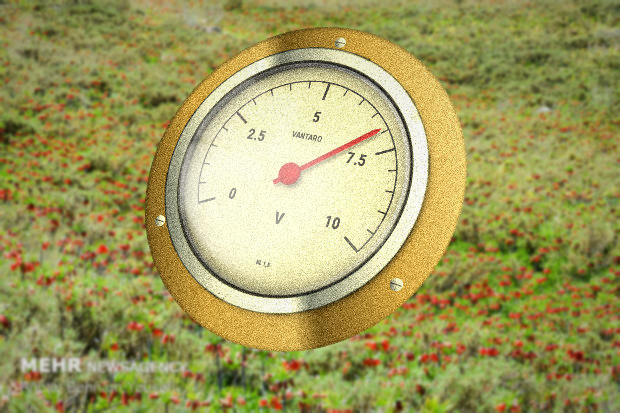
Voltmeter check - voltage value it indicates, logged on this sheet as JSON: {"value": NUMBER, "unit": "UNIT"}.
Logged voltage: {"value": 7, "unit": "V"}
